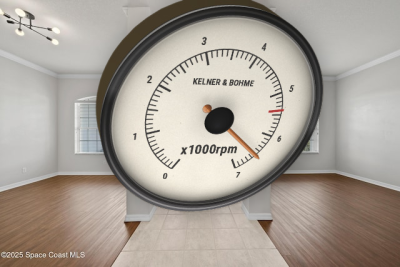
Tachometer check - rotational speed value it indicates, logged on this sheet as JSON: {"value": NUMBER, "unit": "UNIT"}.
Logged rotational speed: {"value": 6500, "unit": "rpm"}
